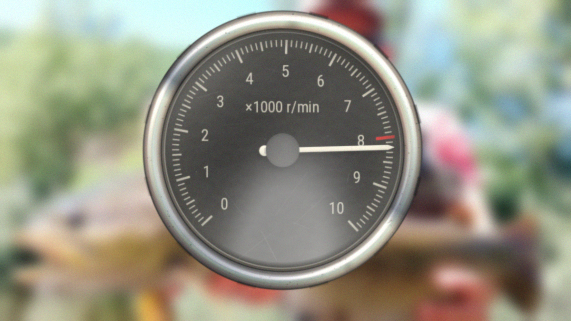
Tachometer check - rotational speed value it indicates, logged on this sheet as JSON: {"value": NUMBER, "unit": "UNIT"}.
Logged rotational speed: {"value": 8200, "unit": "rpm"}
